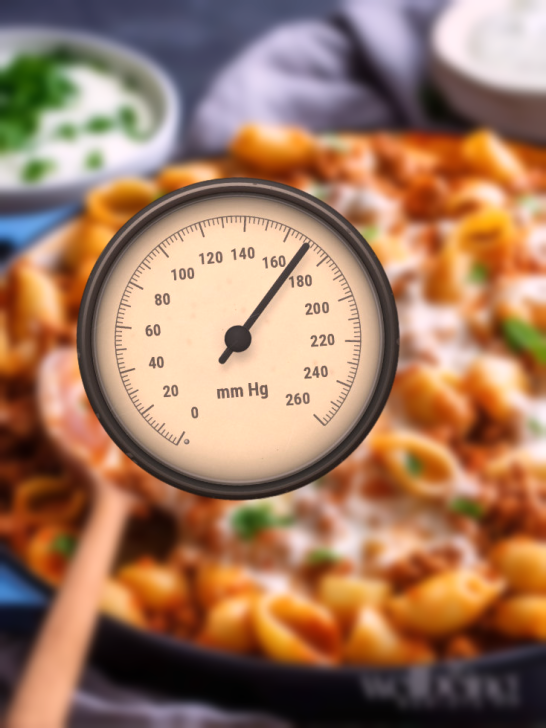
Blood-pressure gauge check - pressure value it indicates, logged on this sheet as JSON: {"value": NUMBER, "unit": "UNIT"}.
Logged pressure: {"value": 170, "unit": "mmHg"}
